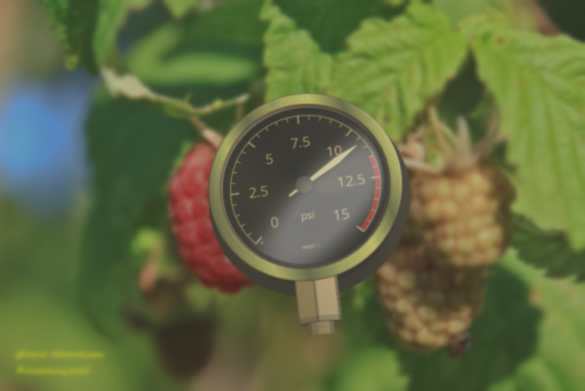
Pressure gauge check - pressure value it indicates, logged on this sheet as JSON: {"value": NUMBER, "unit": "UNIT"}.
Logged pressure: {"value": 10.75, "unit": "psi"}
